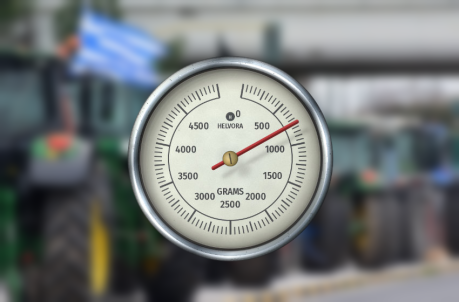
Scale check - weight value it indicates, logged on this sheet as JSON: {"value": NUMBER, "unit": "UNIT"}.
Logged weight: {"value": 750, "unit": "g"}
